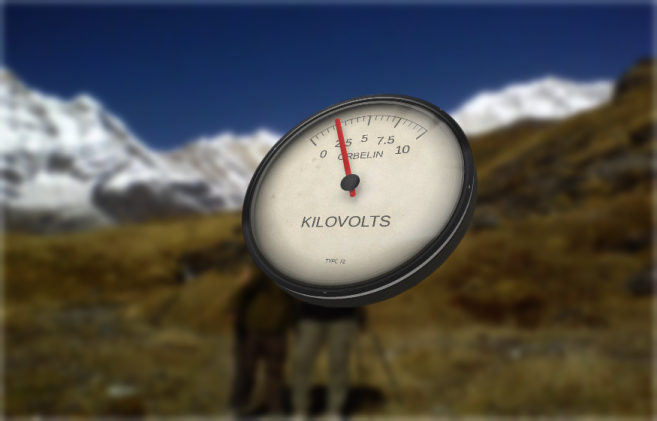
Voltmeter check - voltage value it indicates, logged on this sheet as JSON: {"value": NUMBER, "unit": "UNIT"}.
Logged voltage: {"value": 2.5, "unit": "kV"}
